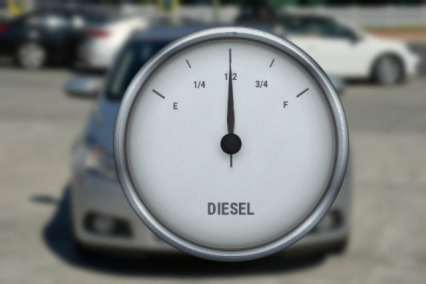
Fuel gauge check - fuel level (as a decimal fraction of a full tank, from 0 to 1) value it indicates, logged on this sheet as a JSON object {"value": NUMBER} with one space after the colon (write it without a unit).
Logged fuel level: {"value": 0.5}
